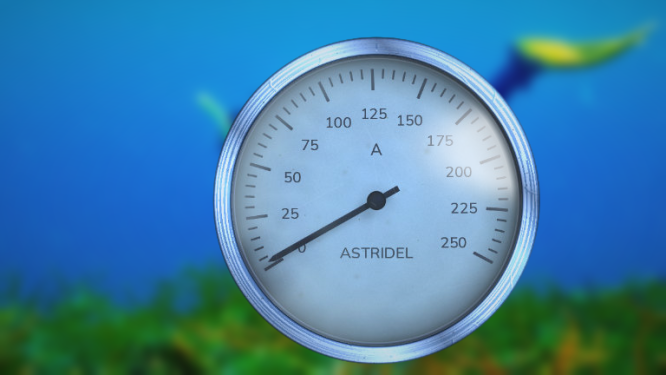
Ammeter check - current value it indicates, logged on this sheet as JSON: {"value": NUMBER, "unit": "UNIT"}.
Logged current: {"value": 2.5, "unit": "A"}
